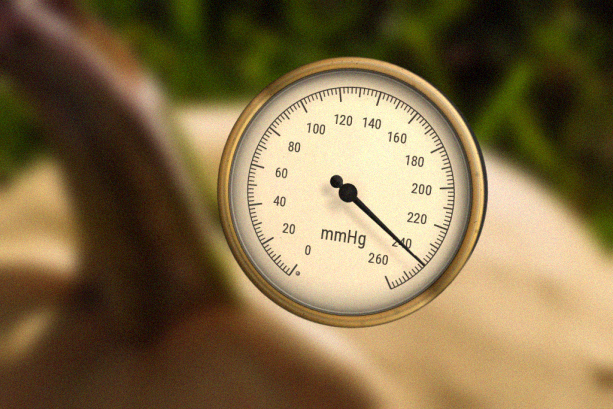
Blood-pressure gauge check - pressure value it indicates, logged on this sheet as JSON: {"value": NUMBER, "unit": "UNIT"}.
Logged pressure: {"value": 240, "unit": "mmHg"}
